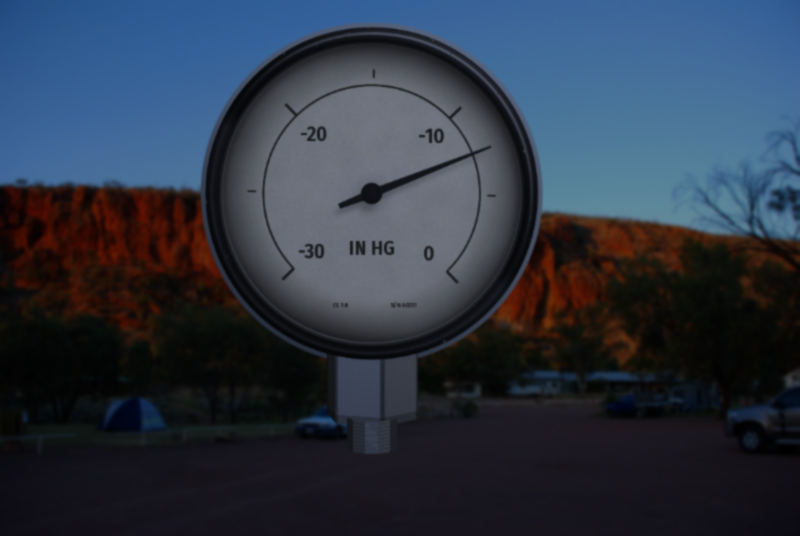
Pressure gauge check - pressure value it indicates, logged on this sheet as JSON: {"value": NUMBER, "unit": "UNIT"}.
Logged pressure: {"value": -7.5, "unit": "inHg"}
